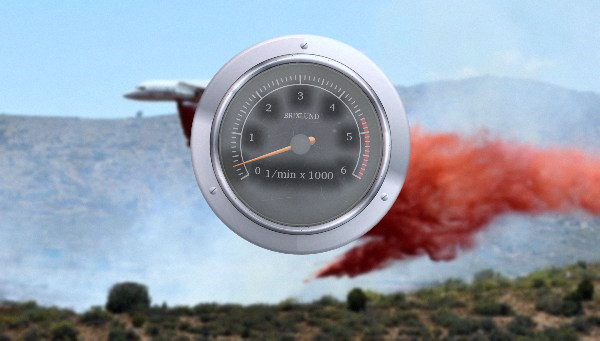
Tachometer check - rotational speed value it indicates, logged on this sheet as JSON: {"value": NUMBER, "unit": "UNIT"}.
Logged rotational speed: {"value": 300, "unit": "rpm"}
